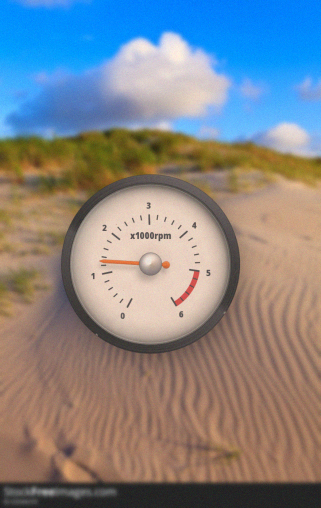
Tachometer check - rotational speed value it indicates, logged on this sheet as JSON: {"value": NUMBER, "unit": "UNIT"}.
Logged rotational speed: {"value": 1300, "unit": "rpm"}
